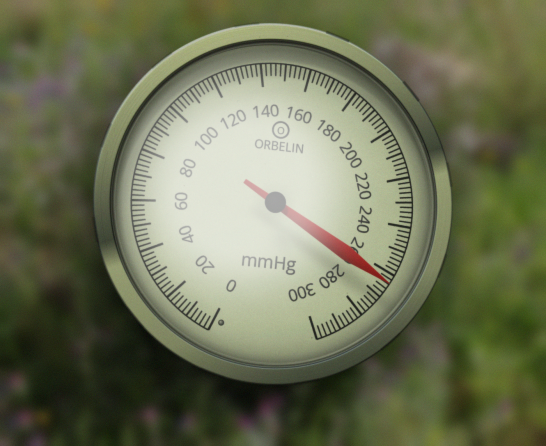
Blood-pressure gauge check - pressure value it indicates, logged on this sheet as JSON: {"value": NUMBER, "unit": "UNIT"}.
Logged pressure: {"value": 264, "unit": "mmHg"}
